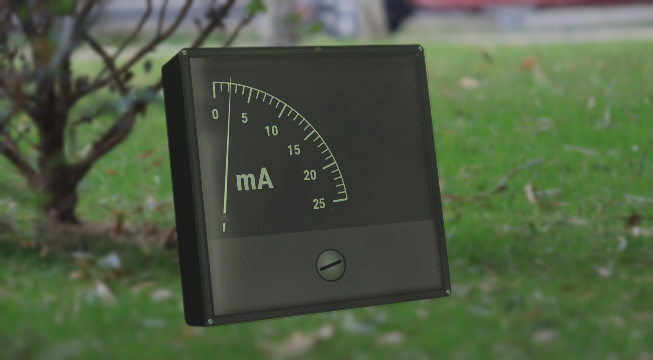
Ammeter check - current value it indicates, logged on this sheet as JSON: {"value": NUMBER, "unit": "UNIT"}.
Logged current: {"value": 2, "unit": "mA"}
